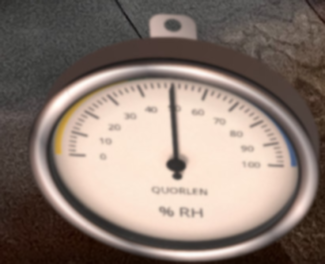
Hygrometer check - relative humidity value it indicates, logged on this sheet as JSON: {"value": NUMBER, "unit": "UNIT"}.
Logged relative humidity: {"value": 50, "unit": "%"}
